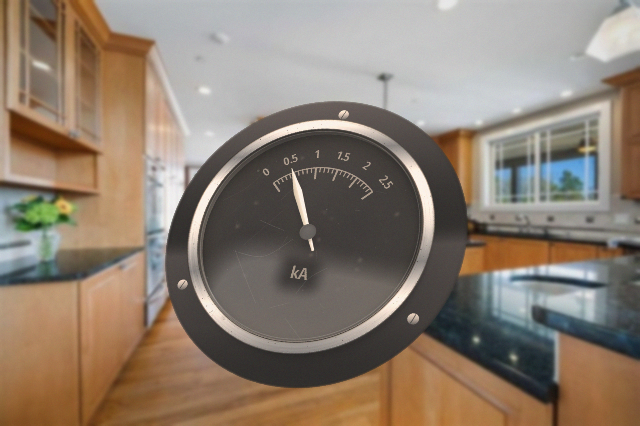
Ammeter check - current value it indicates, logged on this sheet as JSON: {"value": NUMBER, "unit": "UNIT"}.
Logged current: {"value": 0.5, "unit": "kA"}
